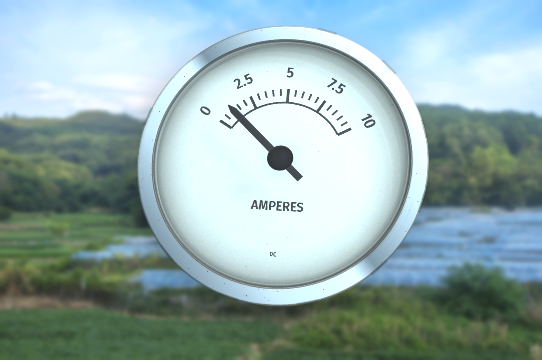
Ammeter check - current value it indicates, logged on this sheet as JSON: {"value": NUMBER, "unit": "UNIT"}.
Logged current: {"value": 1, "unit": "A"}
